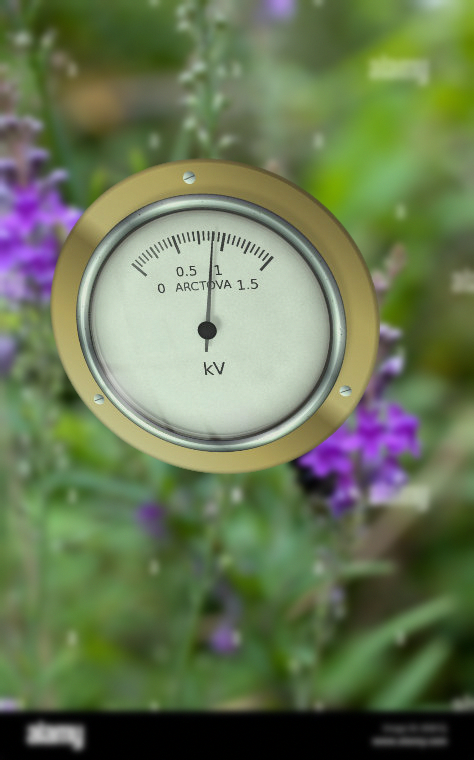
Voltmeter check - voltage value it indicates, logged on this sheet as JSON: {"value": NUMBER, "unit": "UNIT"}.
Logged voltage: {"value": 0.9, "unit": "kV"}
